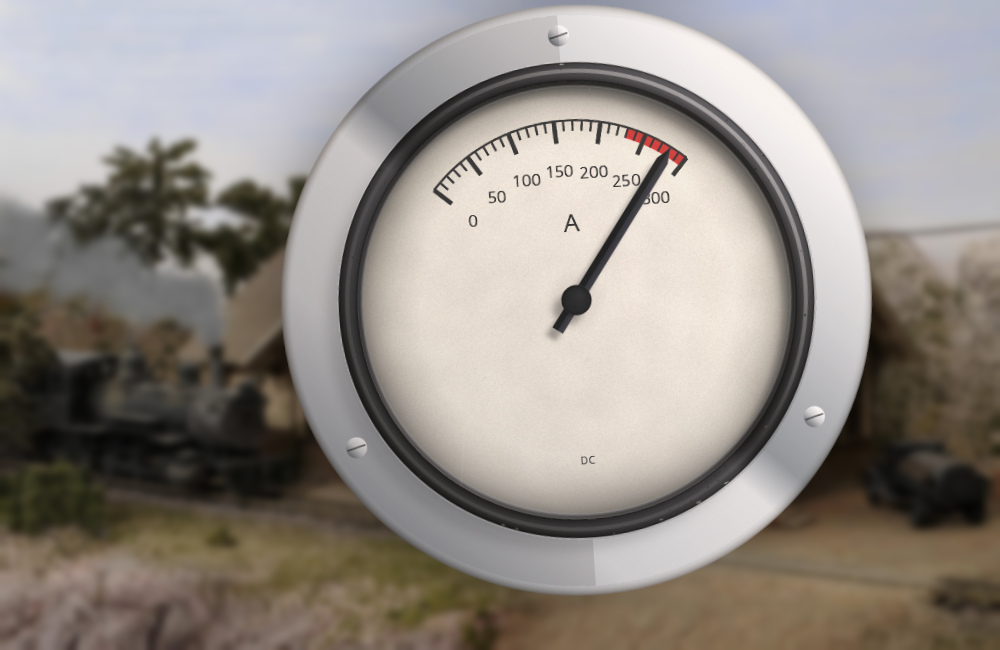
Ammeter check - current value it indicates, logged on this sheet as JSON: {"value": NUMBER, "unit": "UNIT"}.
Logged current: {"value": 280, "unit": "A"}
